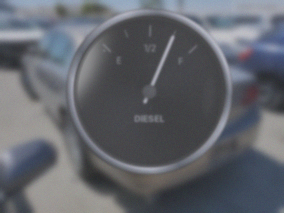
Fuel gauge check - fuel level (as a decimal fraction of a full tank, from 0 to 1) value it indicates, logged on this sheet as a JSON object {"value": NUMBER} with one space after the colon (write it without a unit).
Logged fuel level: {"value": 0.75}
